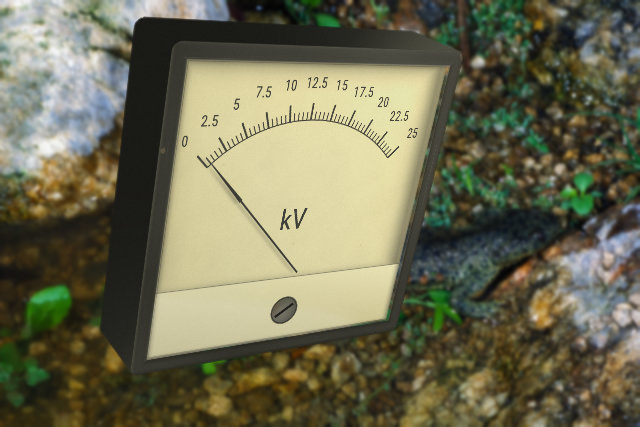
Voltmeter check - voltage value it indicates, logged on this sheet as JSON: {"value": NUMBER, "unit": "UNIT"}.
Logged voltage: {"value": 0.5, "unit": "kV"}
